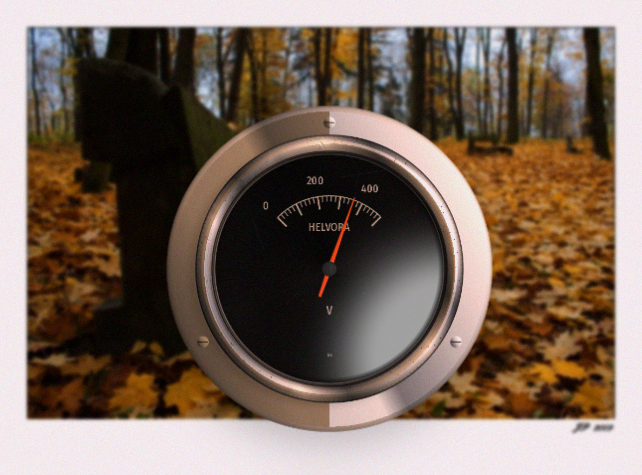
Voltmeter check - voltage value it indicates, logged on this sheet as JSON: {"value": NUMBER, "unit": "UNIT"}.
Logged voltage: {"value": 360, "unit": "V"}
